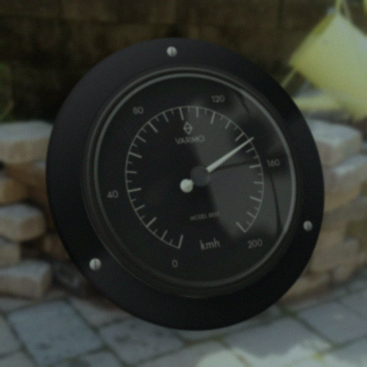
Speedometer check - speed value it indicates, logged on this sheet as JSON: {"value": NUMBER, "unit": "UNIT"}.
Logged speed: {"value": 145, "unit": "km/h"}
